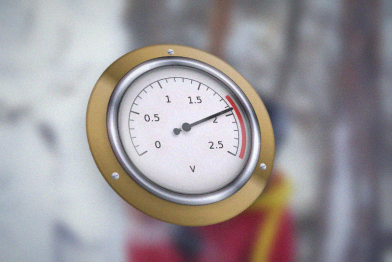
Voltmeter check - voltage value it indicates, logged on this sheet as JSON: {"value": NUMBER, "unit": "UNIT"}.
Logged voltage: {"value": 1.95, "unit": "V"}
